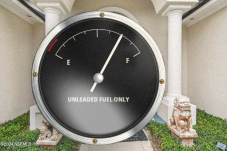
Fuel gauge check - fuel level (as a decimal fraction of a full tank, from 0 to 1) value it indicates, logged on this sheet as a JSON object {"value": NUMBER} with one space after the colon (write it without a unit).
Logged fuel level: {"value": 0.75}
